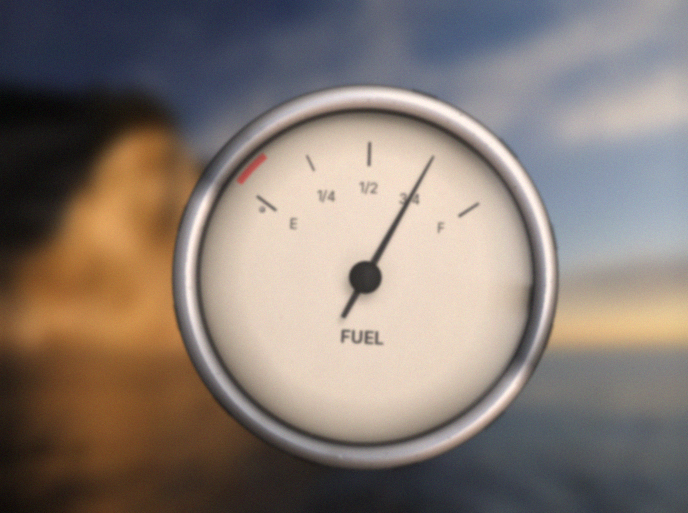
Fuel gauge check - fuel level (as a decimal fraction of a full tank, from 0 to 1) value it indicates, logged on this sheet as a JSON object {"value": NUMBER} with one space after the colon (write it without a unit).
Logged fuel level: {"value": 0.75}
